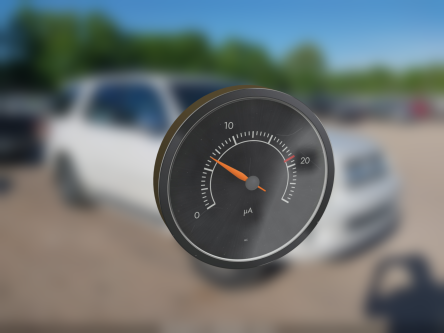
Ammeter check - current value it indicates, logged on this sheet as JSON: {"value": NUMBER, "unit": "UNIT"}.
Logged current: {"value": 6.5, "unit": "µA"}
